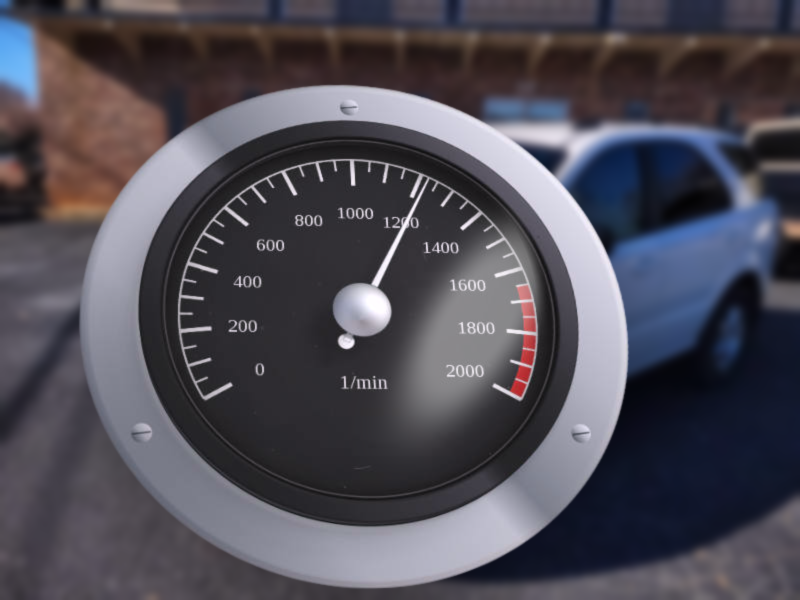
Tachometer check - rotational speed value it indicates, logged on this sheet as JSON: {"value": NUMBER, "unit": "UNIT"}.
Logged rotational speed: {"value": 1225, "unit": "rpm"}
